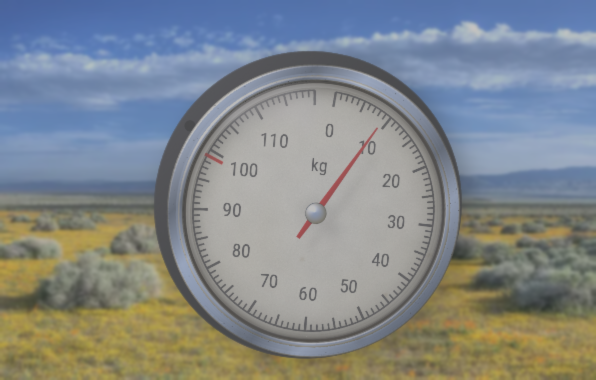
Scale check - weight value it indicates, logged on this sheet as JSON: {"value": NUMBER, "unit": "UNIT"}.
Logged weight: {"value": 9, "unit": "kg"}
